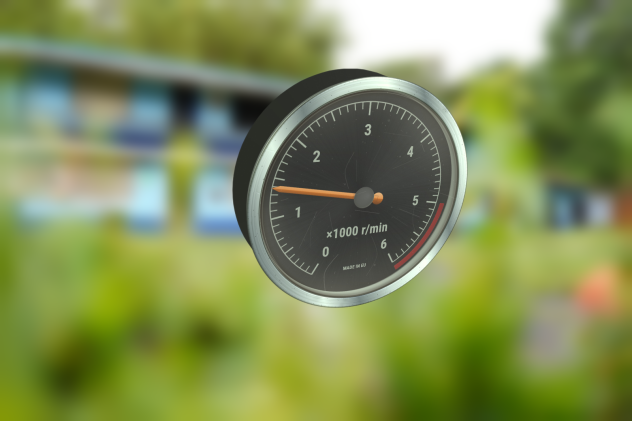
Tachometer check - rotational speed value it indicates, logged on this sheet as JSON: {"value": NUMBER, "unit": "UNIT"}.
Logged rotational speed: {"value": 1400, "unit": "rpm"}
